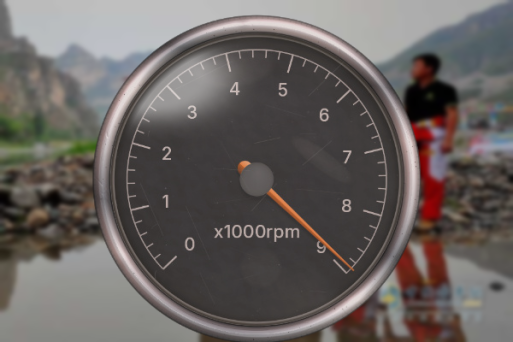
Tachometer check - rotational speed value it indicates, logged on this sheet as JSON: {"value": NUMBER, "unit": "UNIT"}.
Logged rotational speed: {"value": 8900, "unit": "rpm"}
